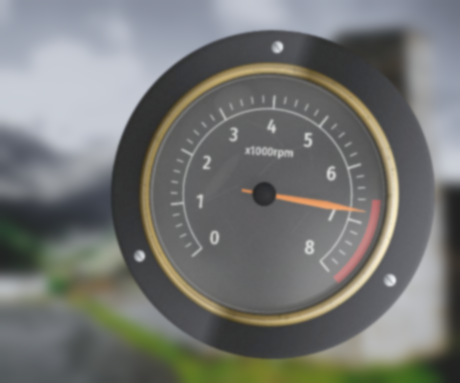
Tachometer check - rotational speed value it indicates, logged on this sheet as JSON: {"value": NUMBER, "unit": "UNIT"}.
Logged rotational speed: {"value": 6800, "unit": "rpm"}
